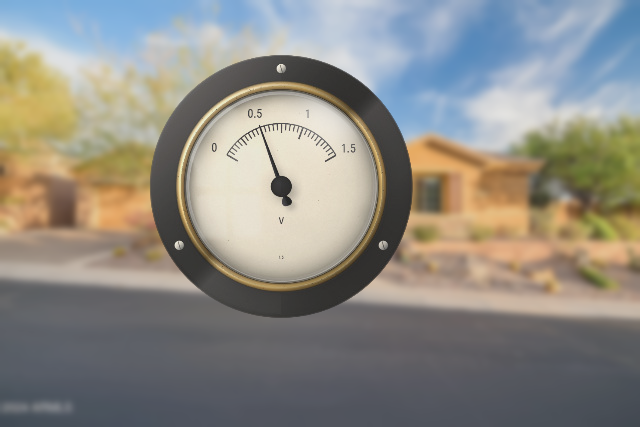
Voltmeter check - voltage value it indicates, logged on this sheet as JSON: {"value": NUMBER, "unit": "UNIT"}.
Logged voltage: {"value": 0.5, "unit": "V"}
